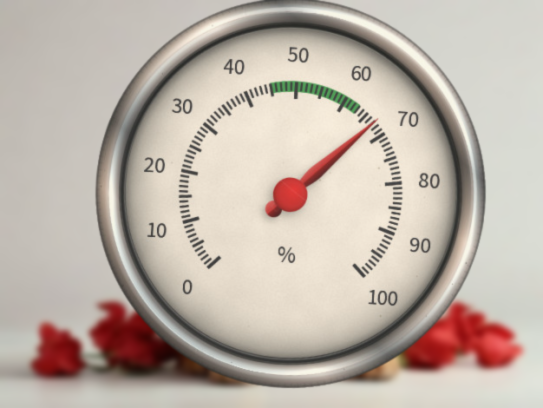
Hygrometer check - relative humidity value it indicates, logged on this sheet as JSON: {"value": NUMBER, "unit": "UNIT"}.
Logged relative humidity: {"value": 67, "unit": "%"}
